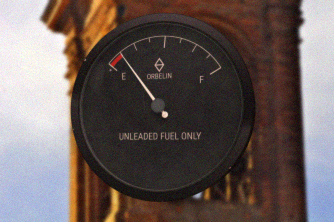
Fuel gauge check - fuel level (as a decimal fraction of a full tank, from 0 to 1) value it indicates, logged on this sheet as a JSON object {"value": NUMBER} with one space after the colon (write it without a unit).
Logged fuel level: {"value": 0.125}
